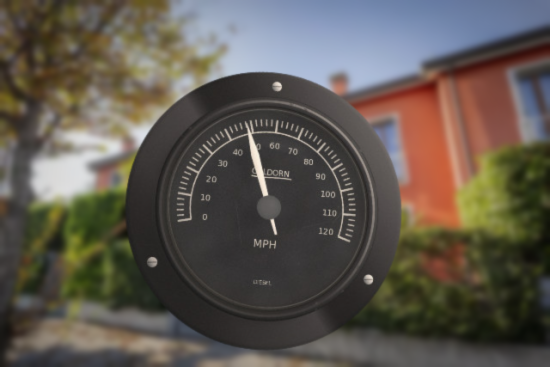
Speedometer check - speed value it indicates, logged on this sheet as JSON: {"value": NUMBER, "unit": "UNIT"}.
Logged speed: {"value": 48, "unit": "mph"}
